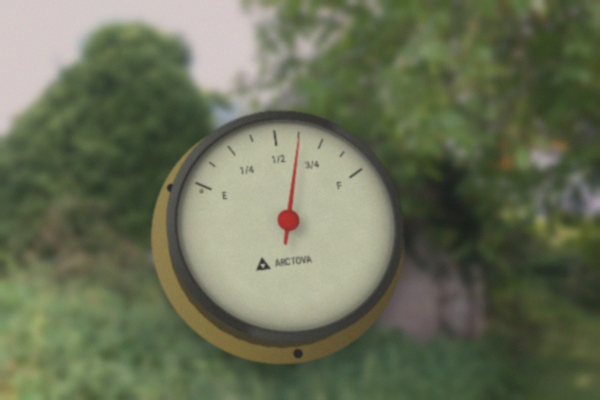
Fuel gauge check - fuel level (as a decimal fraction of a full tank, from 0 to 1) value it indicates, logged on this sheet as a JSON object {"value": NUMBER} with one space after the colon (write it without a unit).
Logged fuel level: {"value": 0.625}
